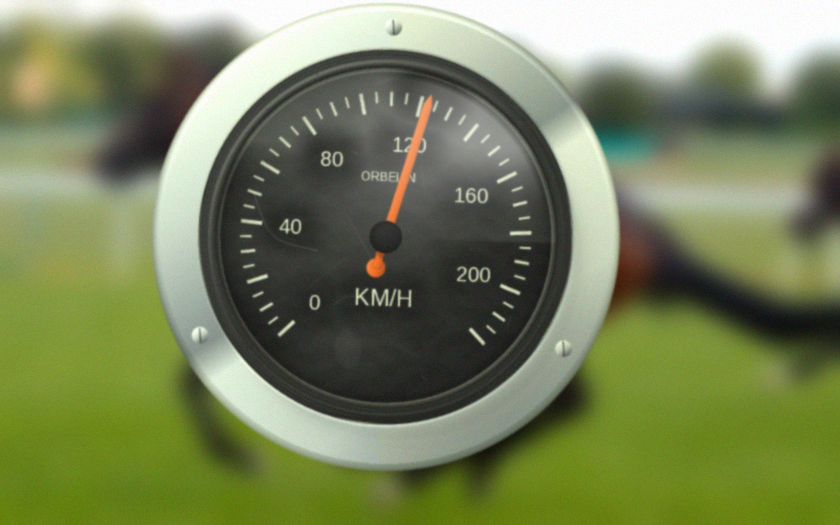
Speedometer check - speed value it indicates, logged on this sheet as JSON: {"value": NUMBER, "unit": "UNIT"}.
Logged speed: {"value": 122.5, "unit": "km/h"}
